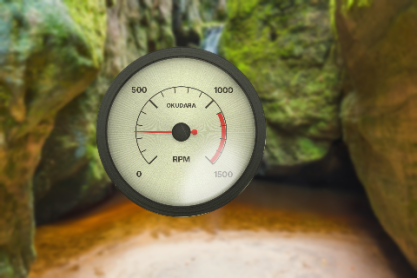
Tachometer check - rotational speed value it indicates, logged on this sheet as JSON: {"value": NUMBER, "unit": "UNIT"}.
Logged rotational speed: {"value": 250, "unit": "rpm"}
